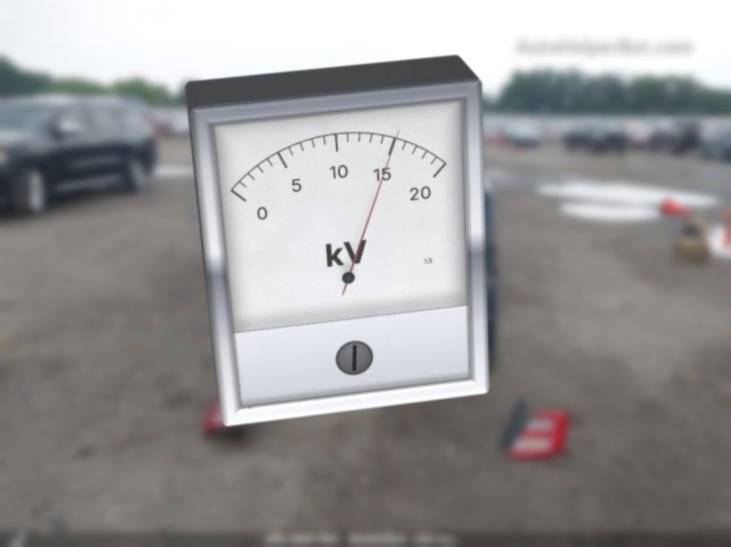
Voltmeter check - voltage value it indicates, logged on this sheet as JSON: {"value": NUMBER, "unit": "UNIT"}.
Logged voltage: {"value": 15, "unit": "kV"}
